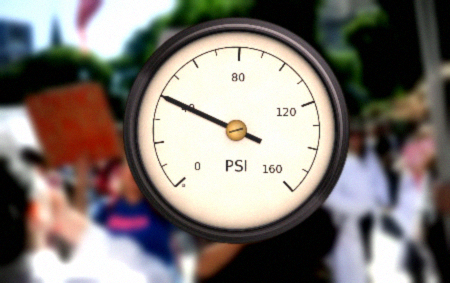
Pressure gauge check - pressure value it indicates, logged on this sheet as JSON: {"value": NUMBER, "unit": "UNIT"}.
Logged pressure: {"value": 40, "unit": "psi"}
